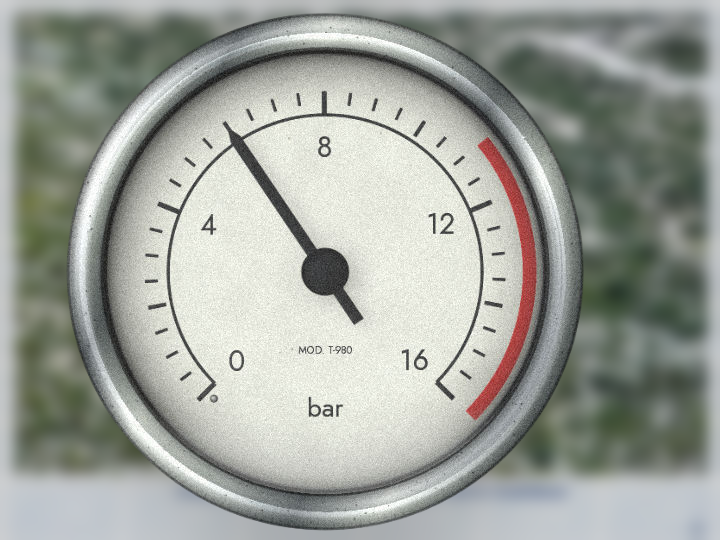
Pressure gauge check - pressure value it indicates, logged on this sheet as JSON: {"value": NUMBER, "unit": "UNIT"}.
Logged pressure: {"value": 6, "unit": "bar"}
